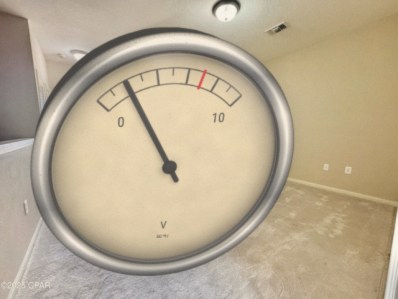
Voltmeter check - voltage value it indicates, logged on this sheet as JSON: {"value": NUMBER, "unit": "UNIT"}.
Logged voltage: {"value": 2, "unit": "V"}
